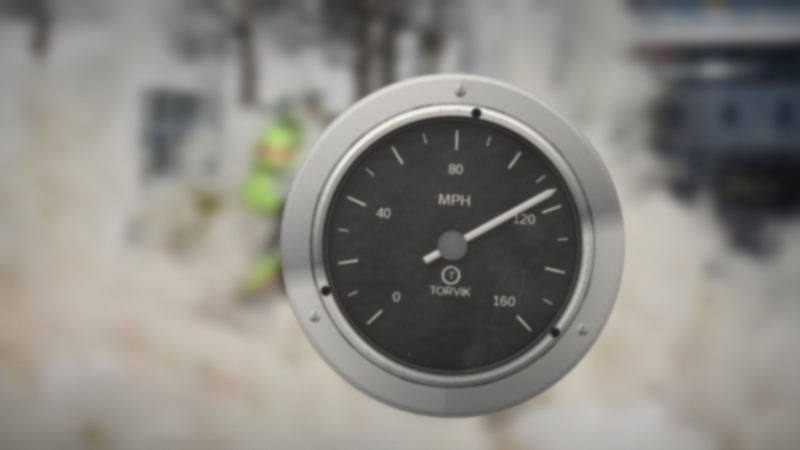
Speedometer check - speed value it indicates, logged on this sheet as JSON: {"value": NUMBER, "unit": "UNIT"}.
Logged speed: {"value": 115, "unit": "mph"}
